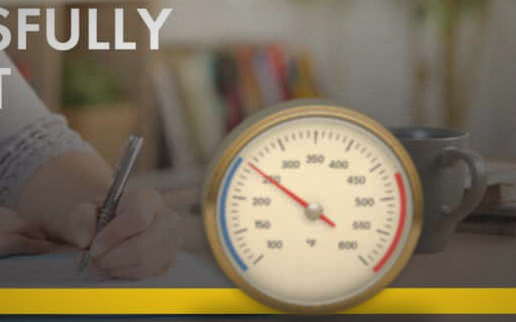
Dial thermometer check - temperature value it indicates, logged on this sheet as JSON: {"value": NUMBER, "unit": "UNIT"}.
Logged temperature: {"value": 250, "unit": "°F"}
